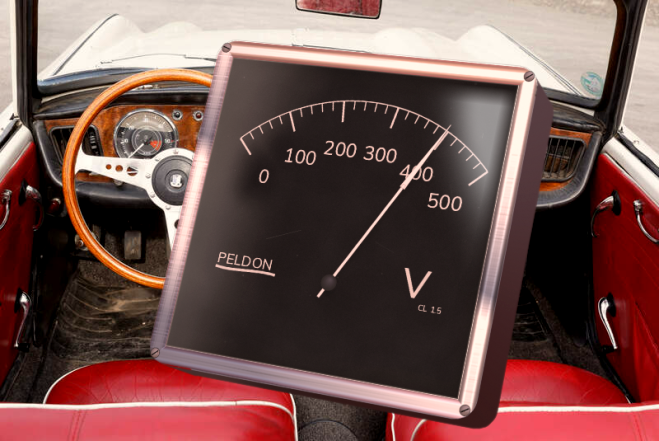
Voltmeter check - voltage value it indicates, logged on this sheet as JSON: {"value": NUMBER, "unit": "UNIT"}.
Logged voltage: {"value": 400, "unit": "V"}
